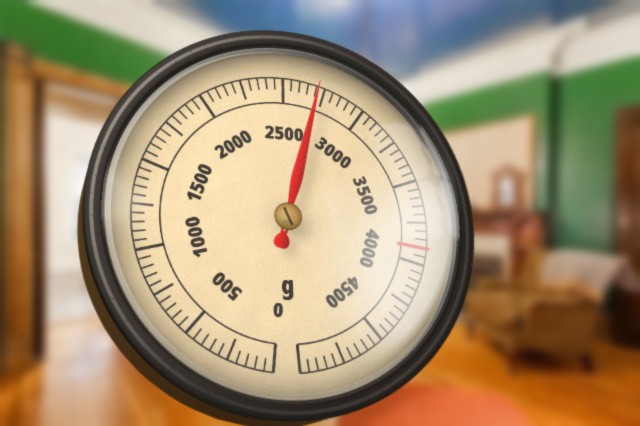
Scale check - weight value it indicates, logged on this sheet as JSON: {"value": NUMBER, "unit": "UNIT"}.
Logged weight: {"value": 2700, "unit": "g"}
